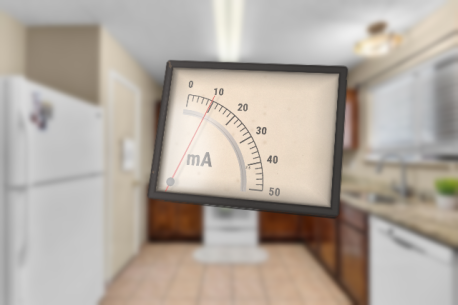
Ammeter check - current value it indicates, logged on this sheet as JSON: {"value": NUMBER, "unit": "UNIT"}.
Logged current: {"value": 10, "unit": "mA"}
